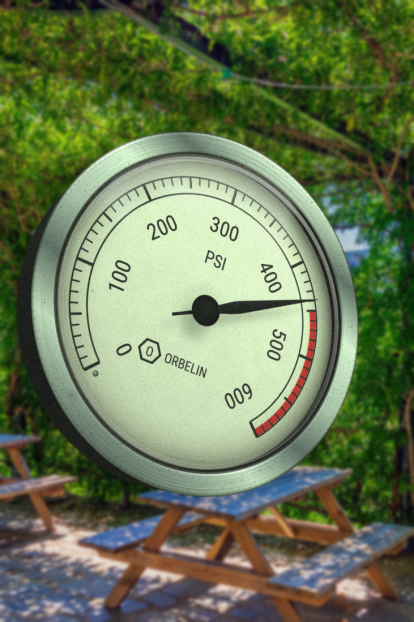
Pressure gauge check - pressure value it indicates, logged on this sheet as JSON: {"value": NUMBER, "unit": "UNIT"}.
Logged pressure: {"value": 440, "unit": "psi"}
